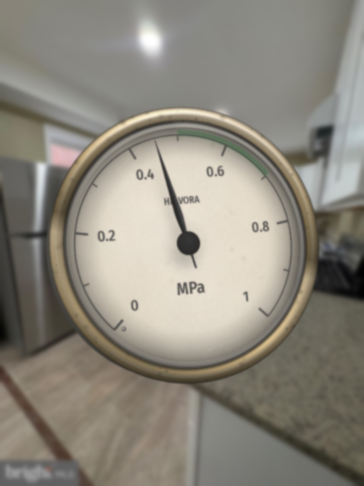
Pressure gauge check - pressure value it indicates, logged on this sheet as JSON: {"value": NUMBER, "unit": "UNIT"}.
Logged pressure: {"value": 0.45, "unit": "MPa"}
